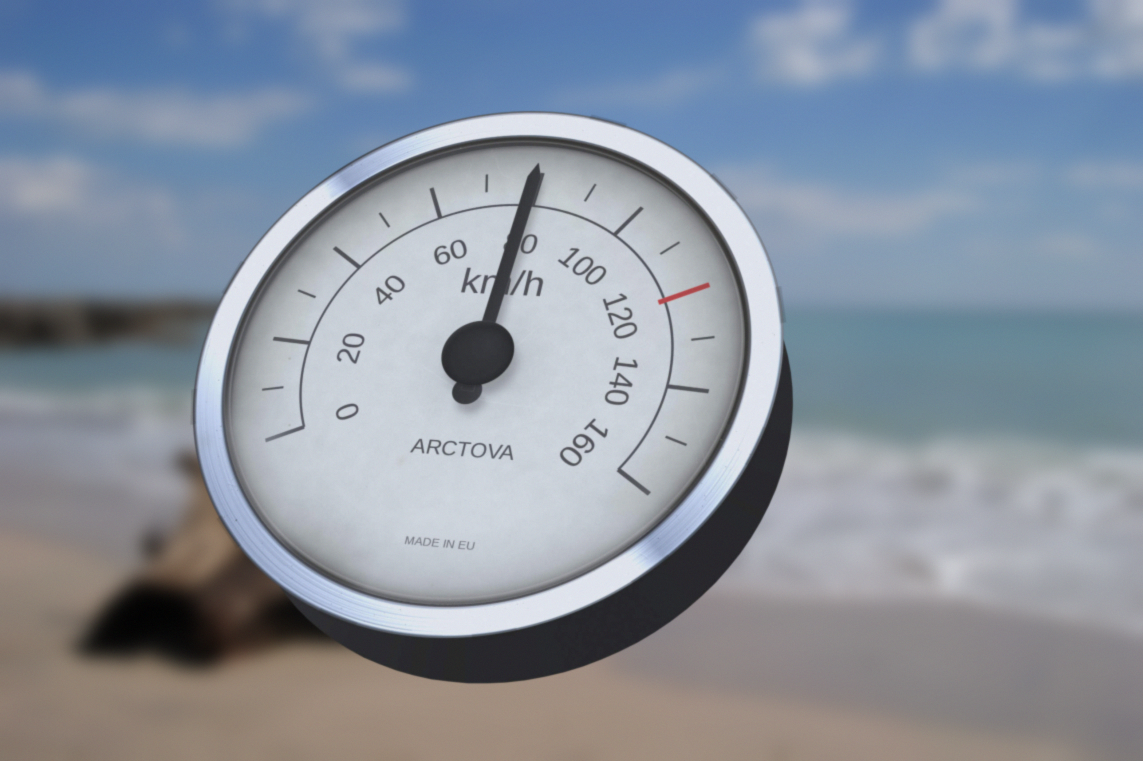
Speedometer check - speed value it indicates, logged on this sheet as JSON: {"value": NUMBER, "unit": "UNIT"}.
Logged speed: {"value": 80, "unit": "km/h"}
